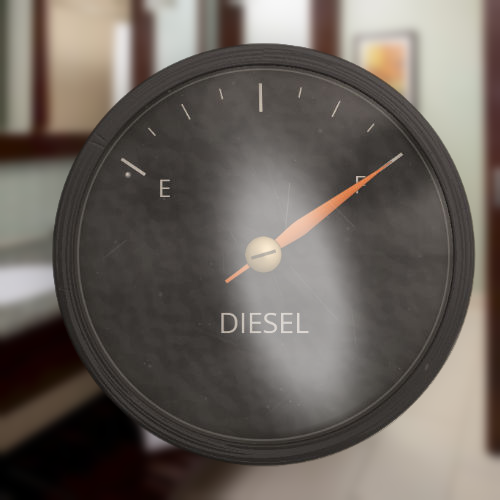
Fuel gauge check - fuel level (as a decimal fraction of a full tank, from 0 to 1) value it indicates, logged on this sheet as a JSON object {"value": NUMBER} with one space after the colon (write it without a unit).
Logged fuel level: {"value": 1}
